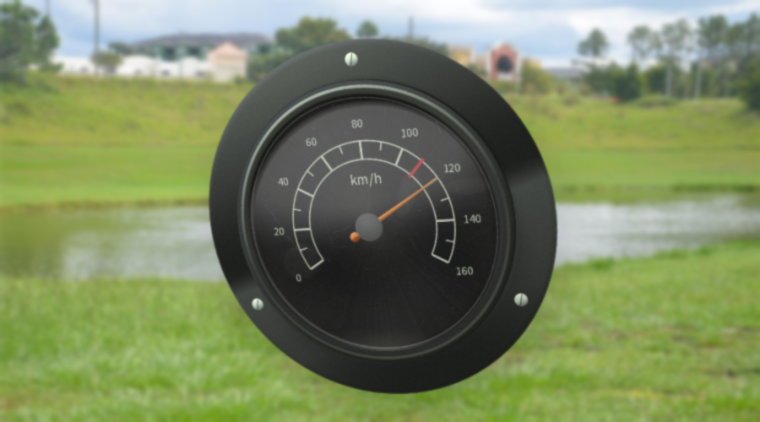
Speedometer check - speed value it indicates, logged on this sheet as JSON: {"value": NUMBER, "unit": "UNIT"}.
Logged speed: {"value": 120, "unit": "km/h"}
